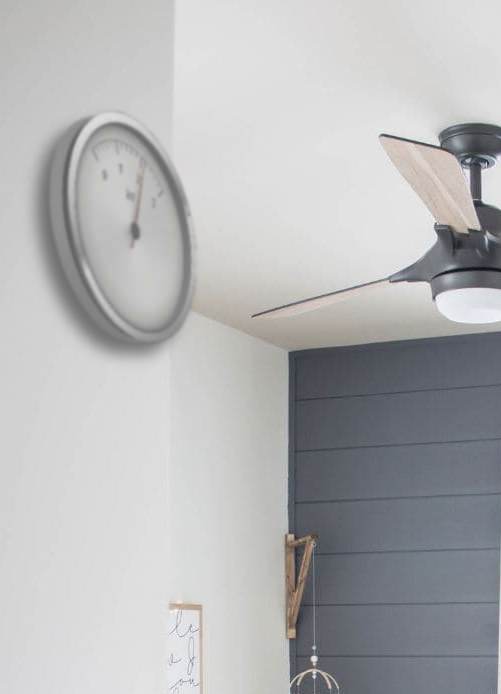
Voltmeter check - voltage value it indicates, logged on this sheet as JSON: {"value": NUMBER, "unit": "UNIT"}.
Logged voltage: {"value": 2, "unit": "kV"}
